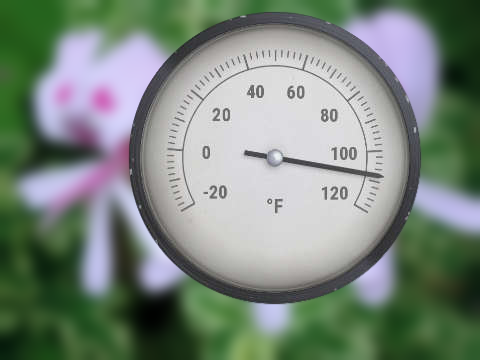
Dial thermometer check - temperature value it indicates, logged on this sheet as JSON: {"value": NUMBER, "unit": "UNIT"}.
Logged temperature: {"value": 108, "unit": "°F"}
